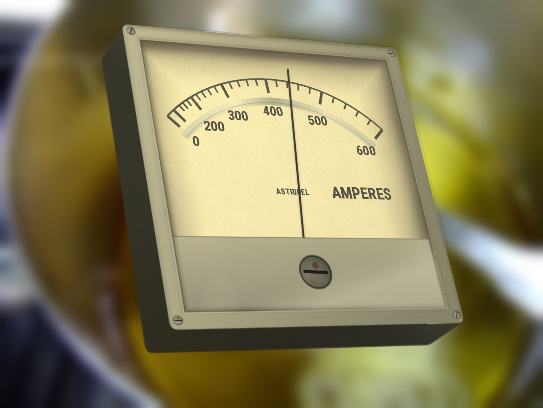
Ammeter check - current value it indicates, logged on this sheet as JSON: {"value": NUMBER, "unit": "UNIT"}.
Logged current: {"value": 440, "unit": "A"}
